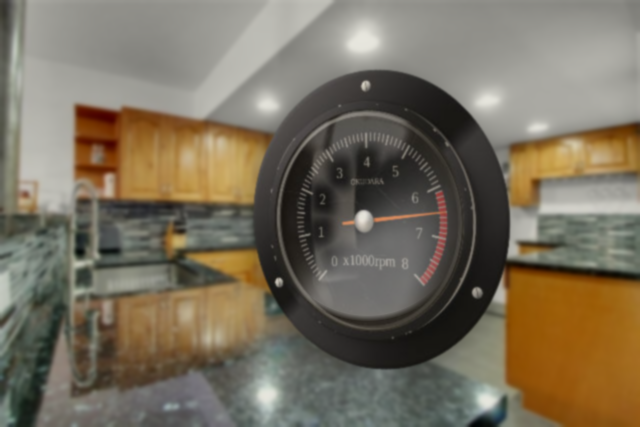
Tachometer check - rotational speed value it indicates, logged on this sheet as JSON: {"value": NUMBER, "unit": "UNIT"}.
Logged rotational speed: {"value": 6500, "unit": "rpm"}
